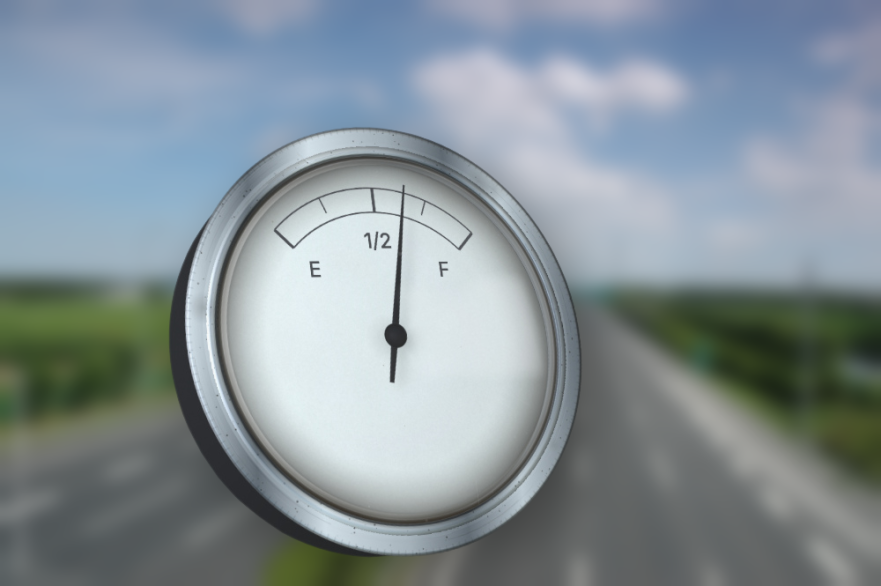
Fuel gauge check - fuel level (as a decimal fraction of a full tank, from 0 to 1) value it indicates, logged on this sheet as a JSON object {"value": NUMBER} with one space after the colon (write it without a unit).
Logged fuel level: {"value": 0.625}
